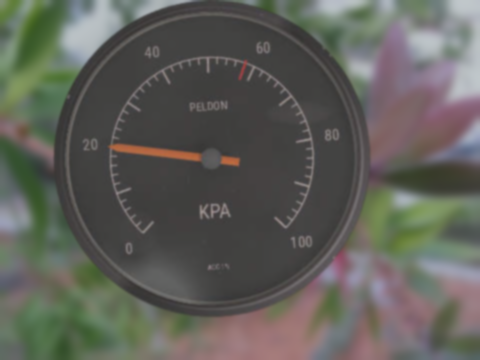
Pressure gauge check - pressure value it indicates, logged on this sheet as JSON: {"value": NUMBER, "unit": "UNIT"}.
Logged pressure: {"value": 20, "unit": "kPa"}
